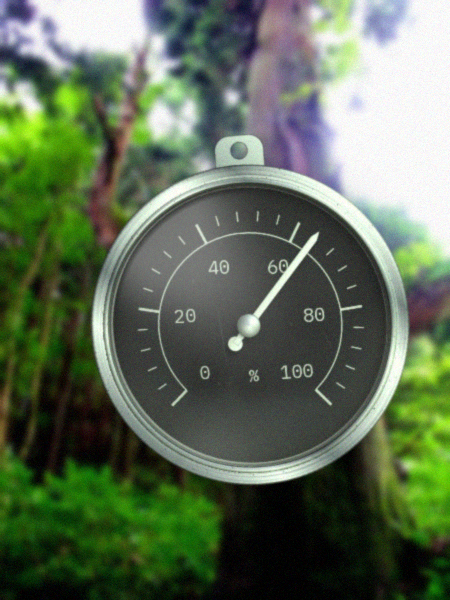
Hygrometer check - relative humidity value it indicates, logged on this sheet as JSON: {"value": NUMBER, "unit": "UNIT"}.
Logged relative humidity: {"value": 64, "unit": "%"}
